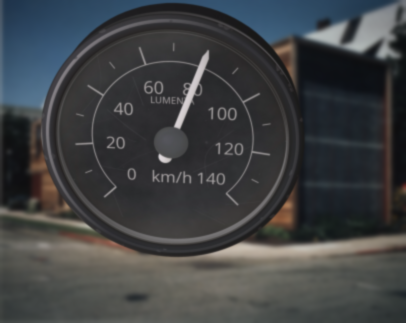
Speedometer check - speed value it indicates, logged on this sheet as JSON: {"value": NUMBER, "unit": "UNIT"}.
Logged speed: {"value": 80, "unit": "km/h"}
